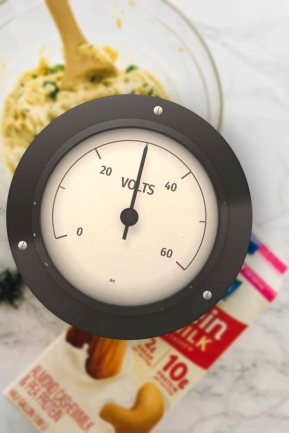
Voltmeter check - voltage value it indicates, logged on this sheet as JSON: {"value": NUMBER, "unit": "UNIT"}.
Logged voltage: {"value": 30, "unit": "V"}
